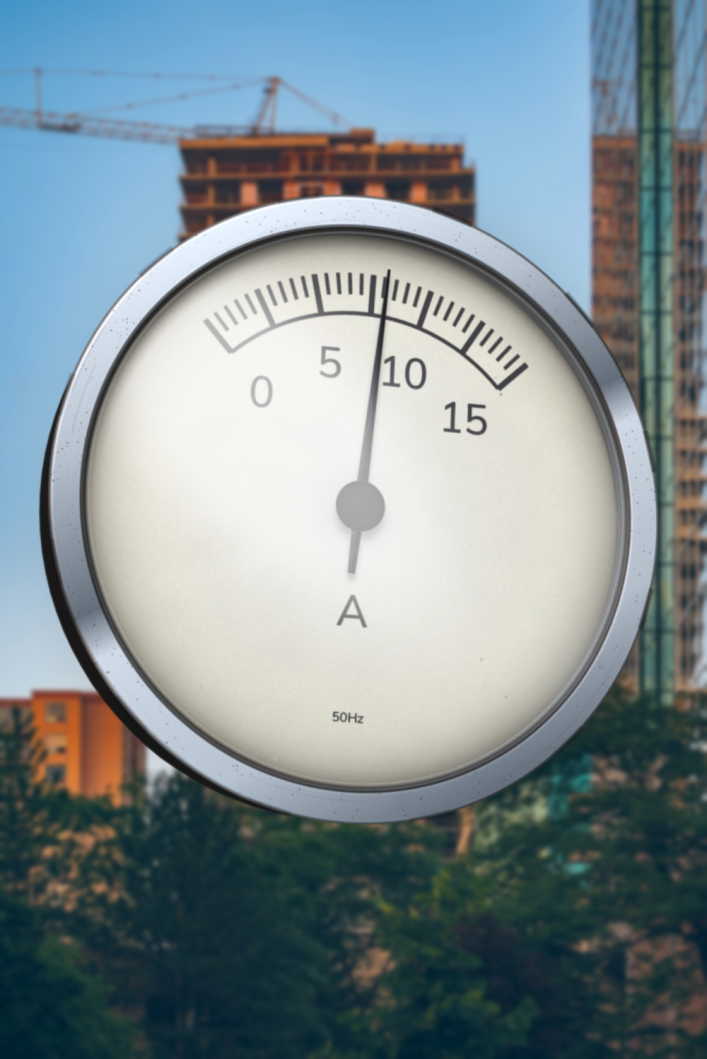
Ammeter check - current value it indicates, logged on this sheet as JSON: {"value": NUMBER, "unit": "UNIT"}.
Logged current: {"value": 8, "unit": "A"}
